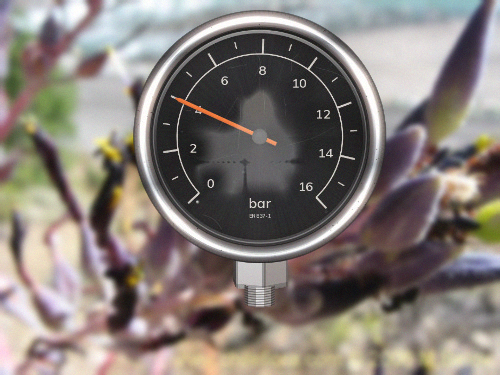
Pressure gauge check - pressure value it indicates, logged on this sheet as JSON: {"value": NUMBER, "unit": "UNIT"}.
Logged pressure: {"value": 4, "unit": "bar"}
